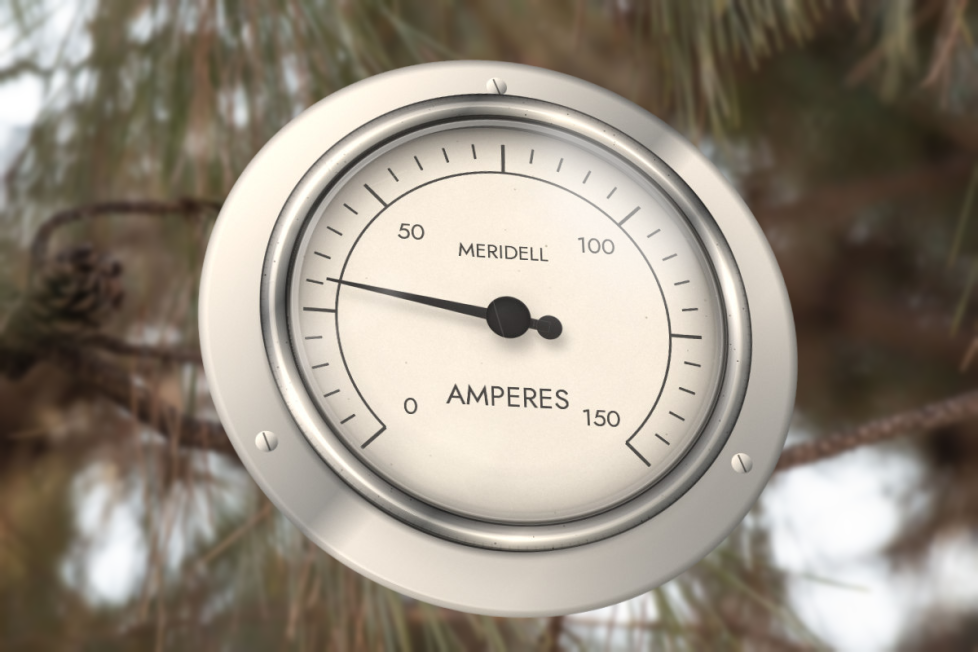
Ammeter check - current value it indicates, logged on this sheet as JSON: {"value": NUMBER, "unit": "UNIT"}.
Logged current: {"value": 30, "unit": "A"}
